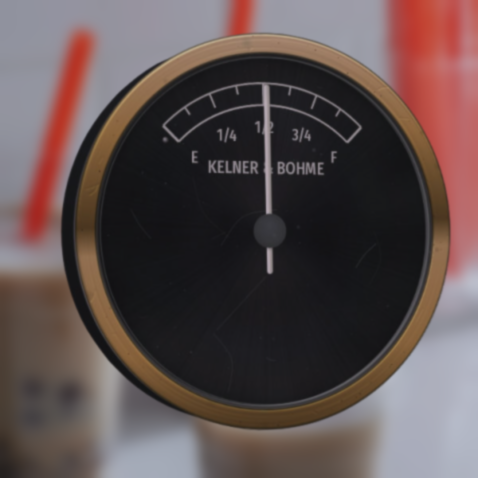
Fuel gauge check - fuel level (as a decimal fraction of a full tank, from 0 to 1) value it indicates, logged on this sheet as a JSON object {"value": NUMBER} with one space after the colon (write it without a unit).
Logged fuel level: {"value": 0.5}
